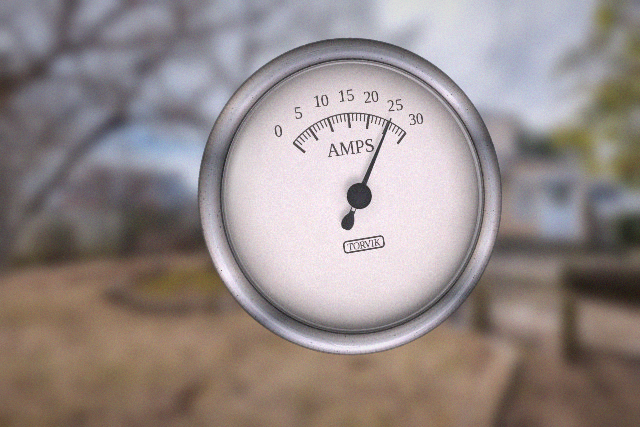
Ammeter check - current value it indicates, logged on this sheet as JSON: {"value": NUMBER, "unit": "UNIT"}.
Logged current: {"value": 25, "unit": "A"}
